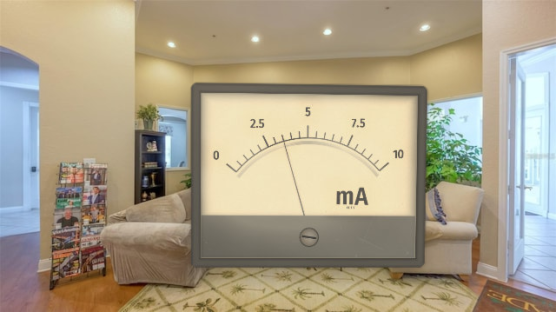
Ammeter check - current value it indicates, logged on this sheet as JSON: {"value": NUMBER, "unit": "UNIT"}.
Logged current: {"value": 3.5, "unit": "mA"}
